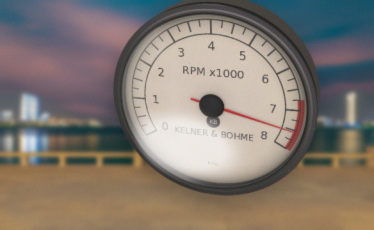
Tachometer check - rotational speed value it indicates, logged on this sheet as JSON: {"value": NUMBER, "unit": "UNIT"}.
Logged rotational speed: {"value": 7500, "unit": "rpm"}
